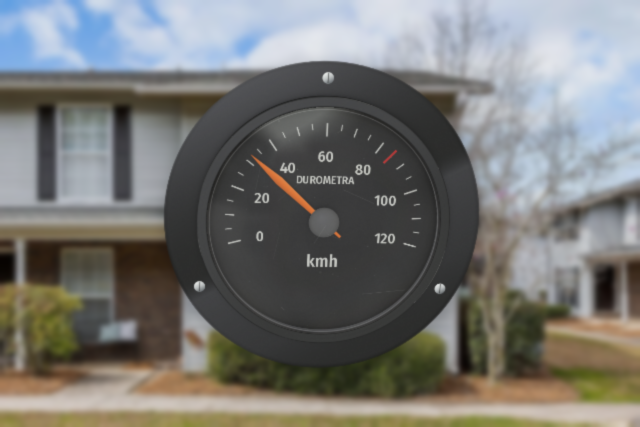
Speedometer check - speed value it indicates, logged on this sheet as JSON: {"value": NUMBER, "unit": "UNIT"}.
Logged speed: {"value": 32.5, "unit": "km/h"}
